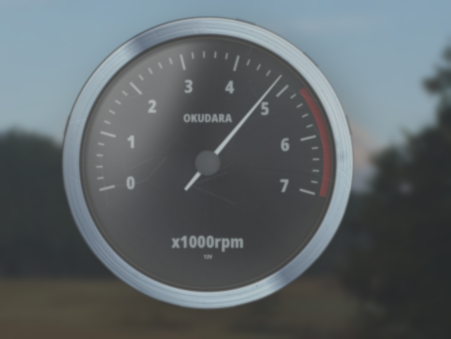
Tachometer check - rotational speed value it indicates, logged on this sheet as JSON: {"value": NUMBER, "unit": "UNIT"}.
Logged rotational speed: {"value": 4800, "unit": "rpm"}
